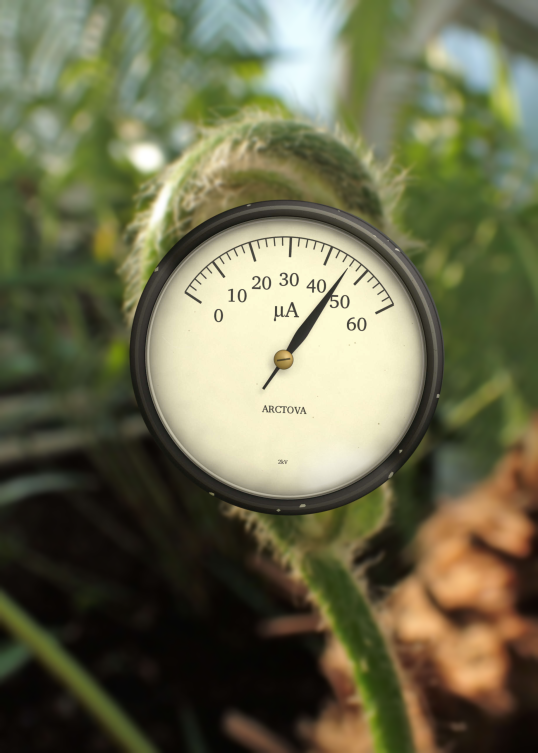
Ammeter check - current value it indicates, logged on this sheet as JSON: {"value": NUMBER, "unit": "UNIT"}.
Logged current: {"value": 46, "unit": "µA"}
